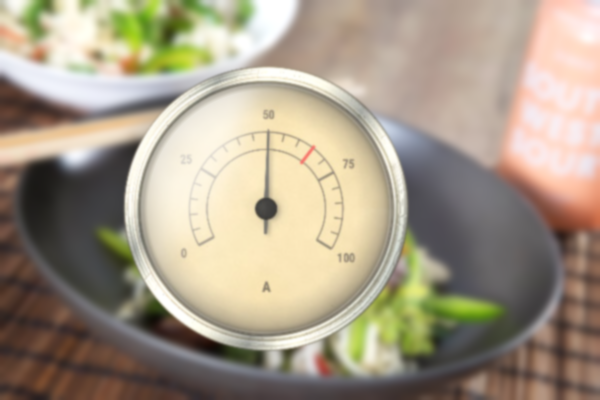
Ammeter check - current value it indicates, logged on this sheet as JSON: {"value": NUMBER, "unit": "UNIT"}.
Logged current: {"value": 50, "unit": "A"}
